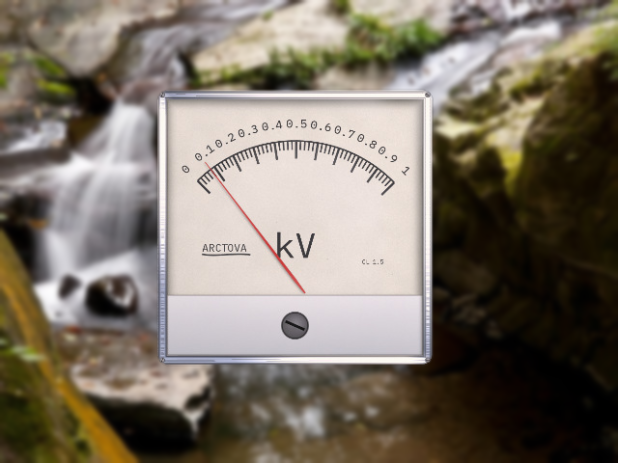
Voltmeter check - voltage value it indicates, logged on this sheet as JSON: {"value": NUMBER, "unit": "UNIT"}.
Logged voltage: {"value": 0.08, "unit": "kV"}
